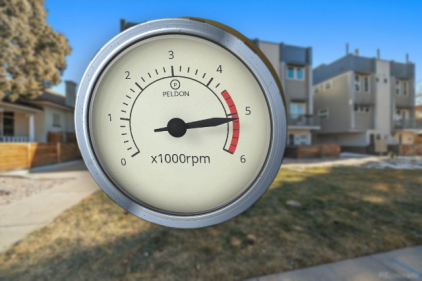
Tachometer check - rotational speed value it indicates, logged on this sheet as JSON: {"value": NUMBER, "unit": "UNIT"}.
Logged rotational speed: {"value": 5100, "unit": "rpm"}
